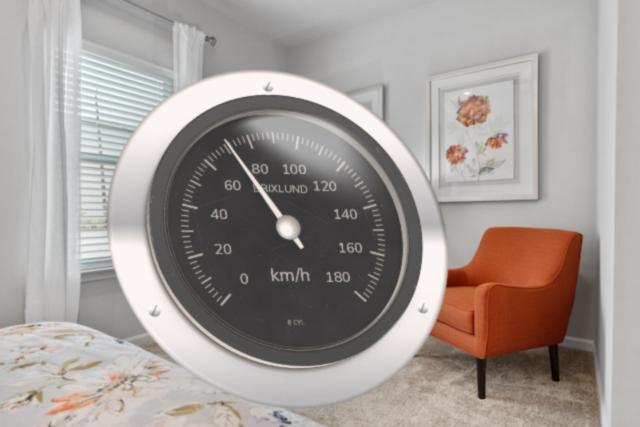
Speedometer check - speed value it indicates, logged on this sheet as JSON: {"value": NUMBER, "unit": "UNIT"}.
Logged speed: {"value": 70, "unit": "km/h"}
